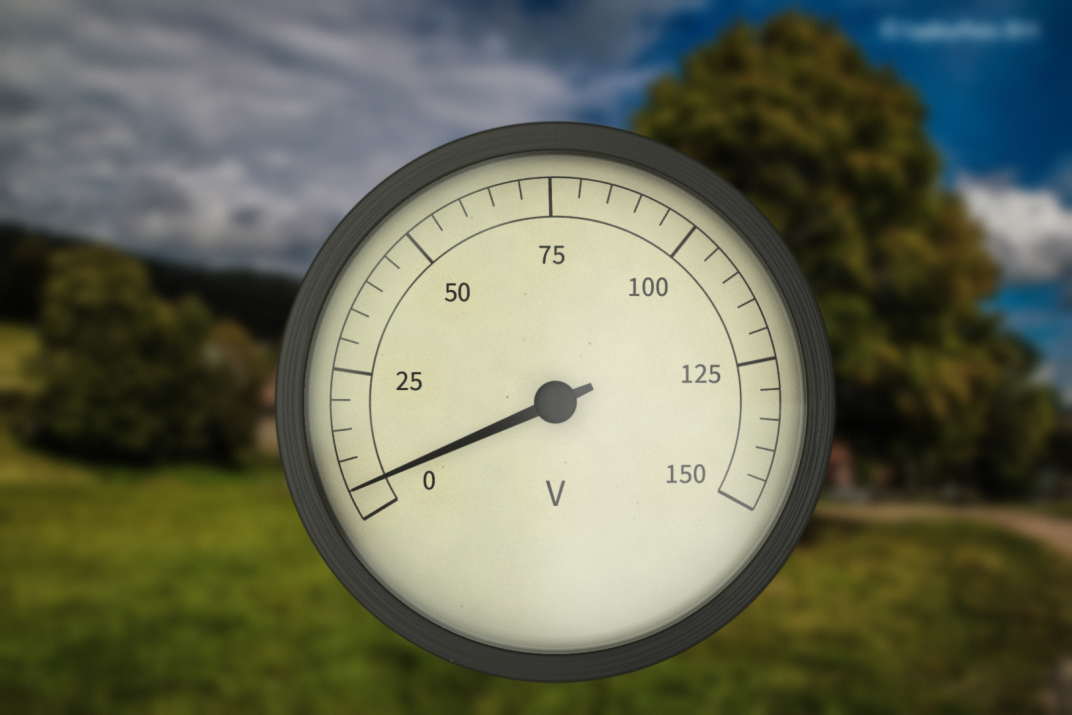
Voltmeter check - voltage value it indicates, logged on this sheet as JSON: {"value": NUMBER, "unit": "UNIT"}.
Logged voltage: {"value": 5, "unit": "V"}
